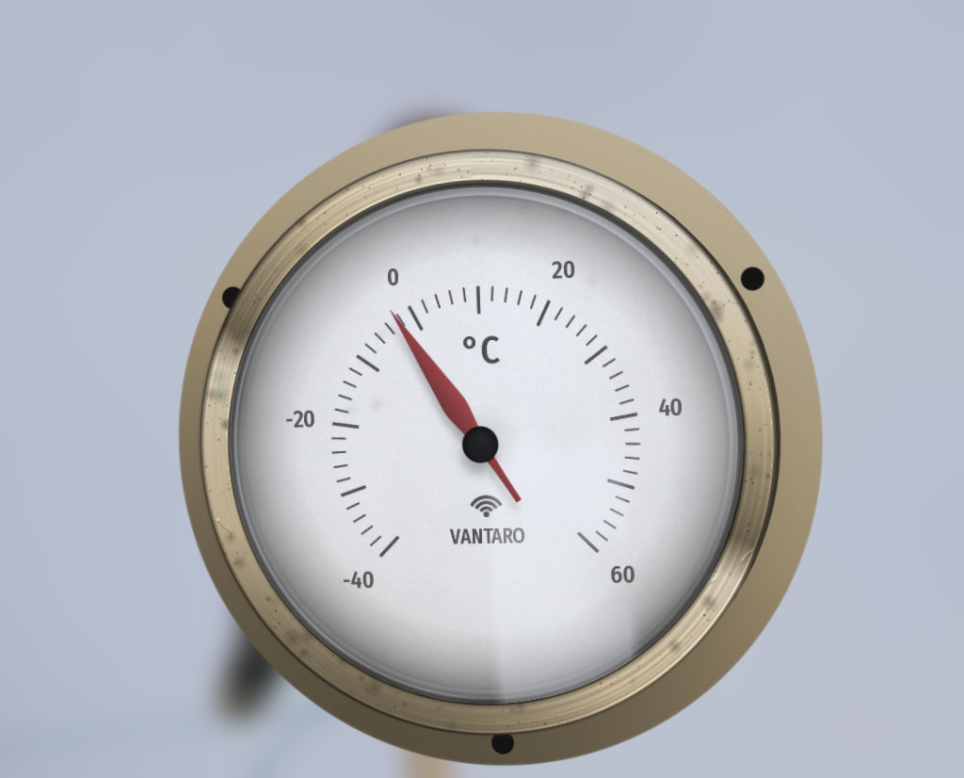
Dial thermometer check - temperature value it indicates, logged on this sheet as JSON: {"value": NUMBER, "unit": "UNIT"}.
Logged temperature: {"value": -2, "unit": "°C"}
